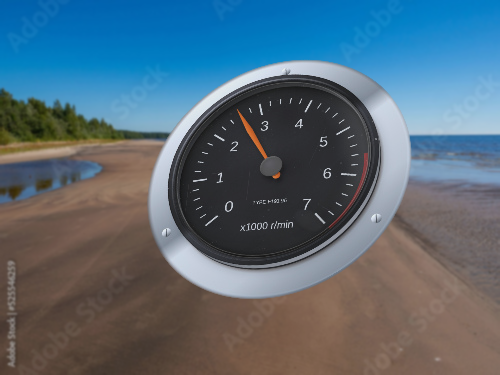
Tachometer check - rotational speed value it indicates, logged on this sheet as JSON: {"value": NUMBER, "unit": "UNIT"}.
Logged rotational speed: {"value": 2600, "unit": "rpm"}
